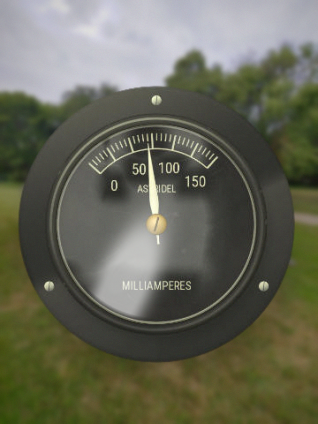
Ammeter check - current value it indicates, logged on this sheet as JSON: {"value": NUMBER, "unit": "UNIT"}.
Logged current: {"value": 70, "unit": "mA"}
